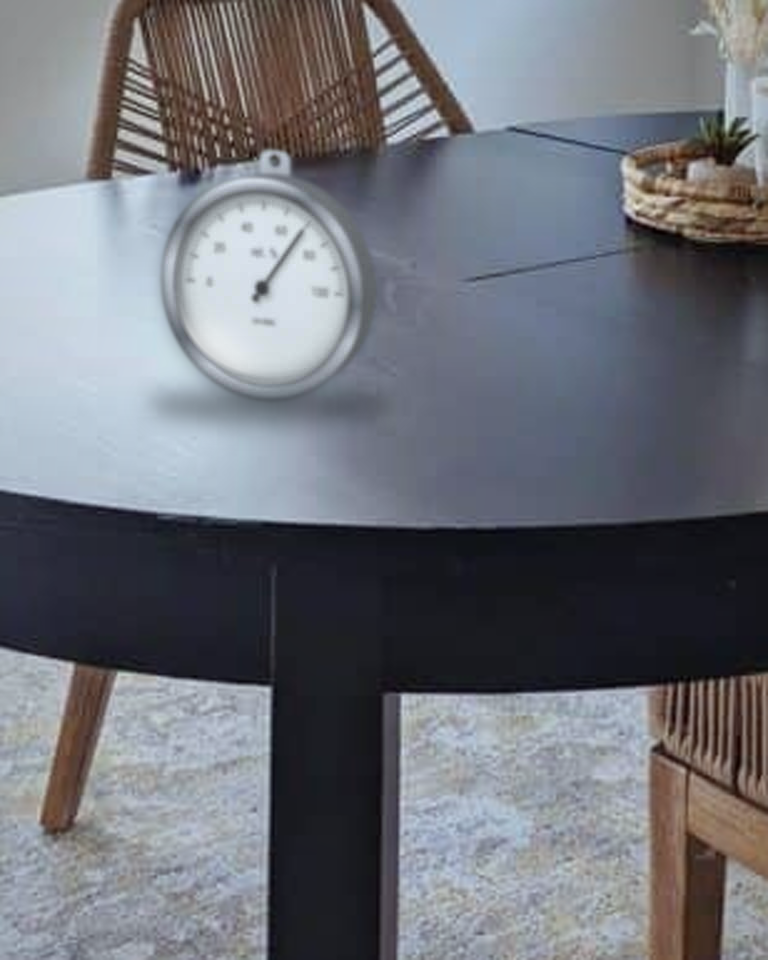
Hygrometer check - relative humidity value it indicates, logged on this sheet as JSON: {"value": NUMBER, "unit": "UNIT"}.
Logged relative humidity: {"value": 70, "unit": "%"}
